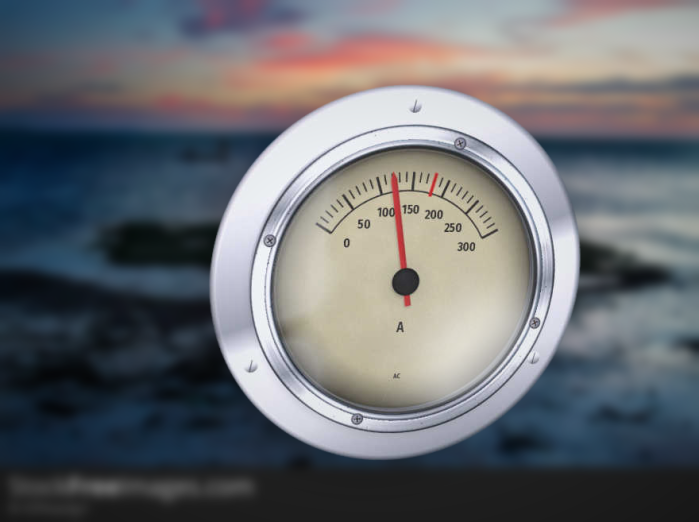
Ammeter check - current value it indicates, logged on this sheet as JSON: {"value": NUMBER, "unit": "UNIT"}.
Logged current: {"value": 120, "unit": "A"}
